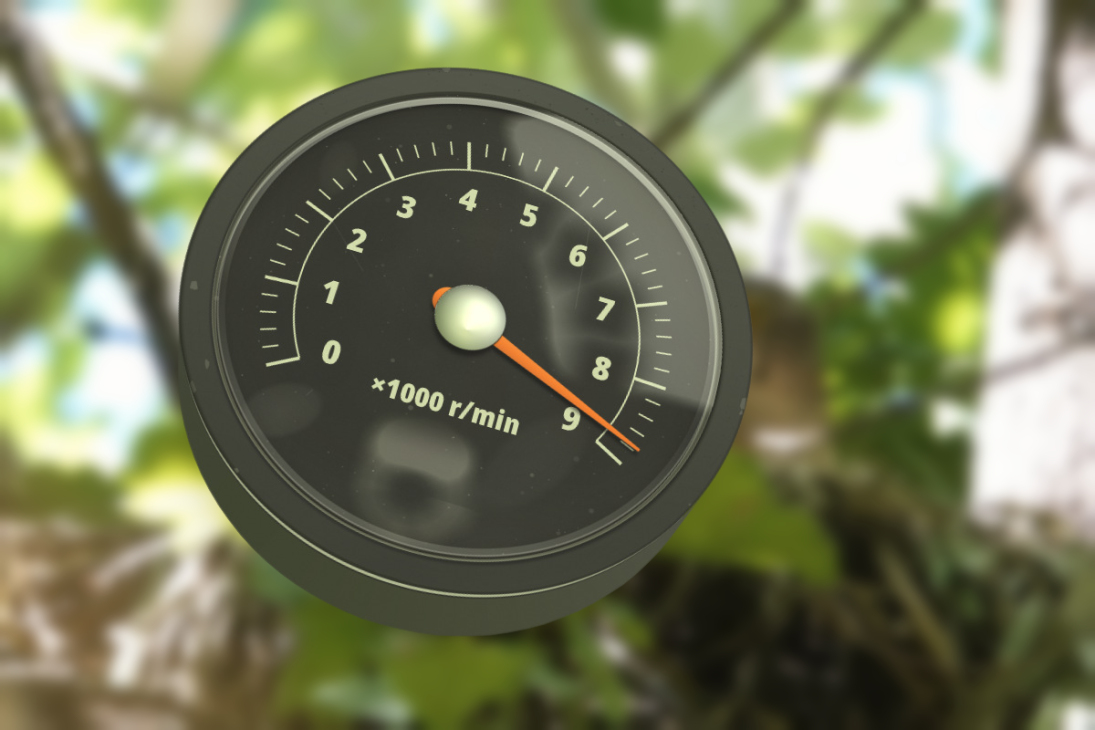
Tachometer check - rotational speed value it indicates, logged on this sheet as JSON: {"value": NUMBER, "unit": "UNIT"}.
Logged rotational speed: {"value": 8800, "unit": "rpm"}
